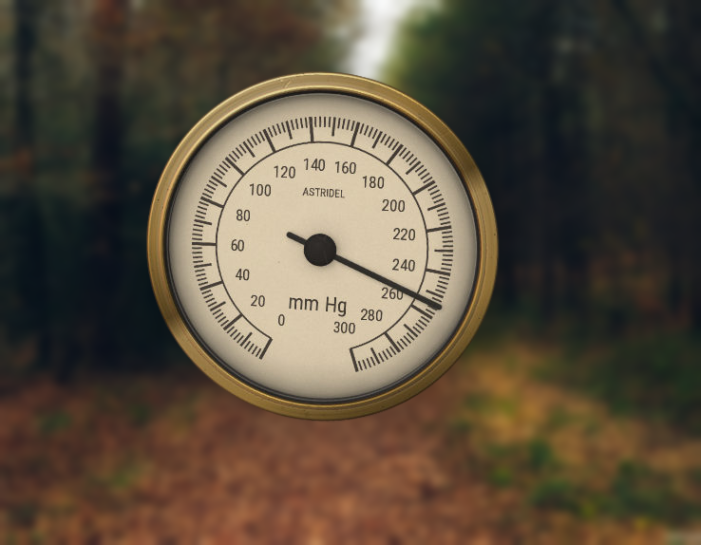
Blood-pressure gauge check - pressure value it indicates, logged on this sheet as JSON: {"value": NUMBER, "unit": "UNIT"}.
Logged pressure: {"value": 254, "unit": "mmHg"}
